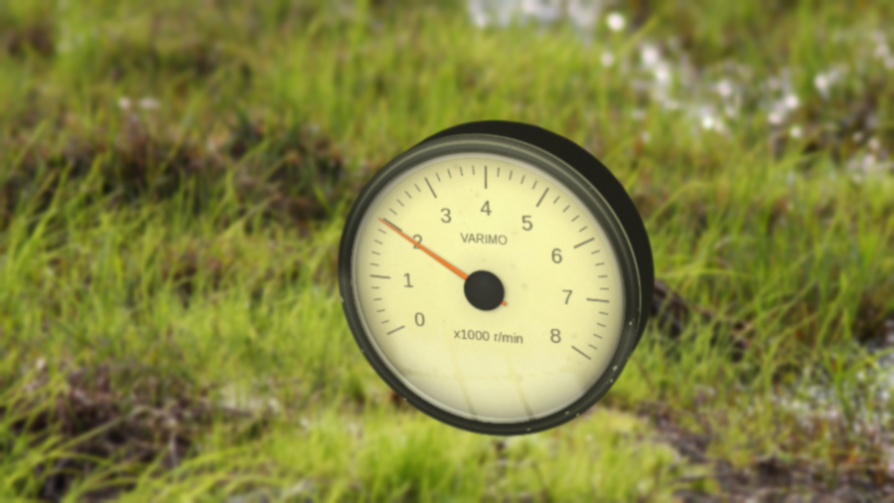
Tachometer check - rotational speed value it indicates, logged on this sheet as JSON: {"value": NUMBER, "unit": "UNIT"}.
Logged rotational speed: {"value": 2000, "unit": "rpm"}
